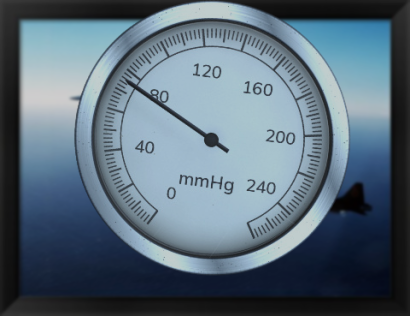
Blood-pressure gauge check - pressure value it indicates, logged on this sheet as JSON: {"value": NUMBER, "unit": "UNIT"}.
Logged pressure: {"value": 76, "unit": "mmHg"}
